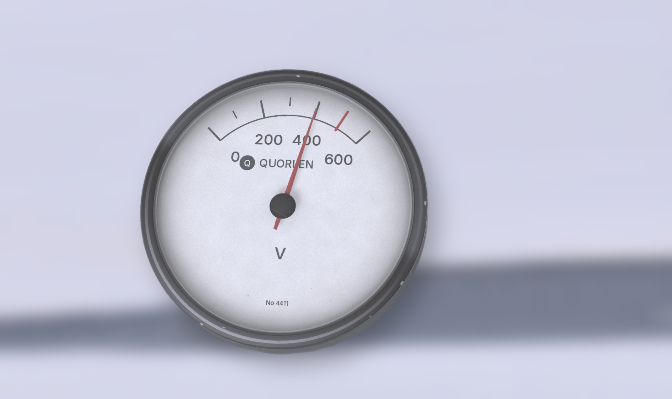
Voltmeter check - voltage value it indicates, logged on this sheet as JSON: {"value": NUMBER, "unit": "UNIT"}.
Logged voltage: {"value": 400, "unit": "V"}
